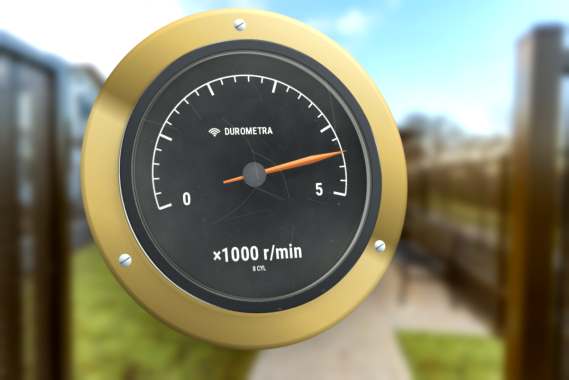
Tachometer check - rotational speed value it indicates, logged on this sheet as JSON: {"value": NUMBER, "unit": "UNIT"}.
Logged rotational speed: {"value": 4400, "unit": "rpm"}
